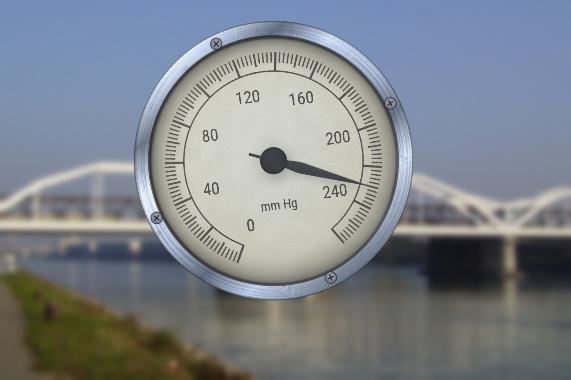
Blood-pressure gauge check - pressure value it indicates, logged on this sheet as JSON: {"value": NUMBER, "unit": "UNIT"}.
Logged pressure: {"value": 230, "unit": "mmHg"}
